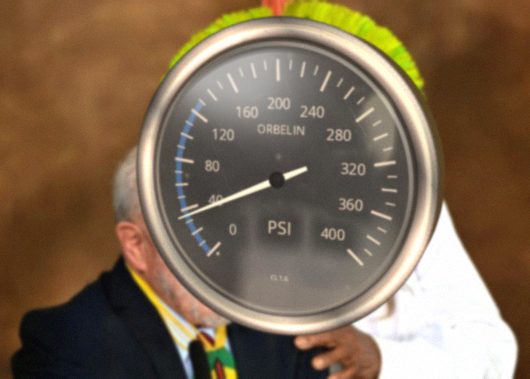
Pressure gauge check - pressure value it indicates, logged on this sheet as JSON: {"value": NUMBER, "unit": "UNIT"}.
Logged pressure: {"value": 35, "unit": "psi"}
